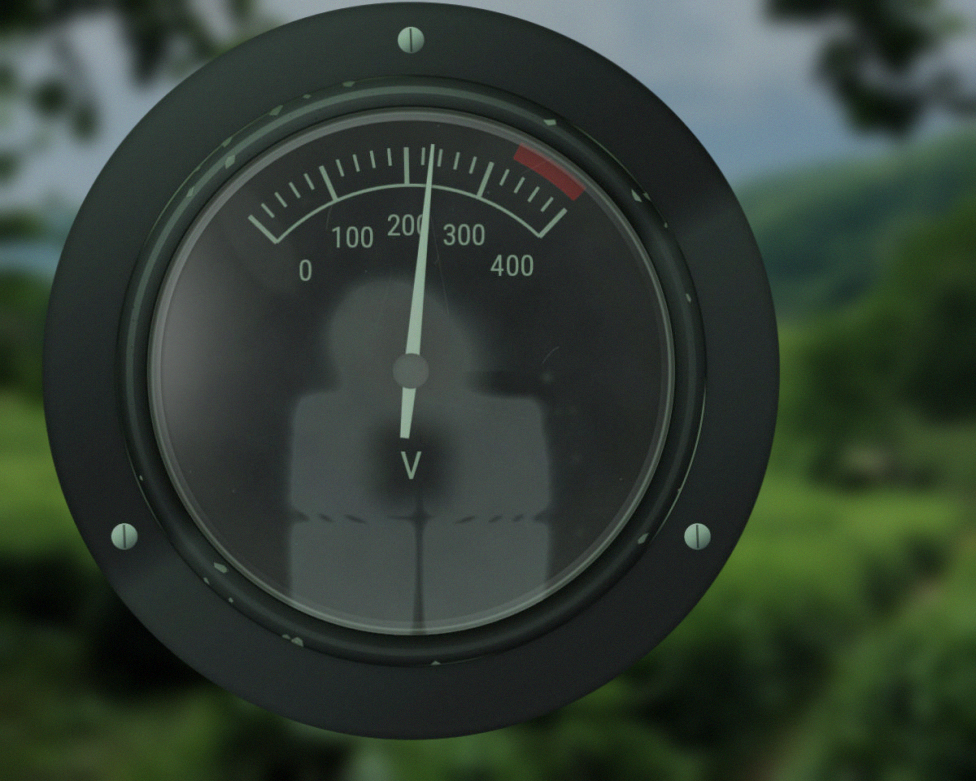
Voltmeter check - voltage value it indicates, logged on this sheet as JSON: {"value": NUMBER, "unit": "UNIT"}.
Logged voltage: {"value": 230, "unit": "V"}
